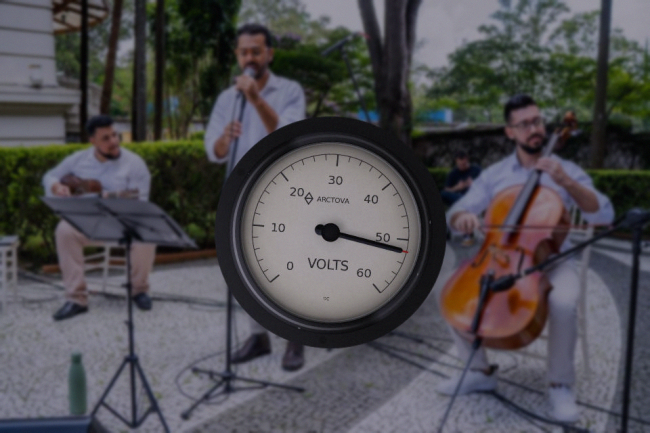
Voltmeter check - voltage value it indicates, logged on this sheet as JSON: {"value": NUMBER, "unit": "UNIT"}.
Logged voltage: {"value": 52, "unit": "V"}
